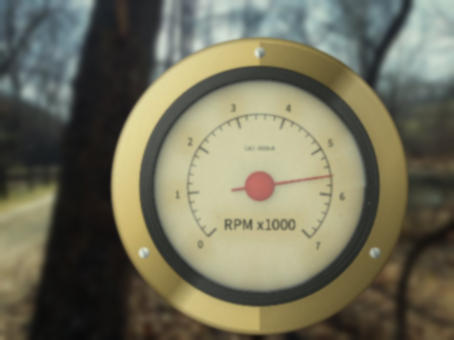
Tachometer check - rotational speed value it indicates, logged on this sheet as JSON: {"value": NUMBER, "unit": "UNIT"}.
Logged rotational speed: {"value": 5600, "unit": "rpm"}
